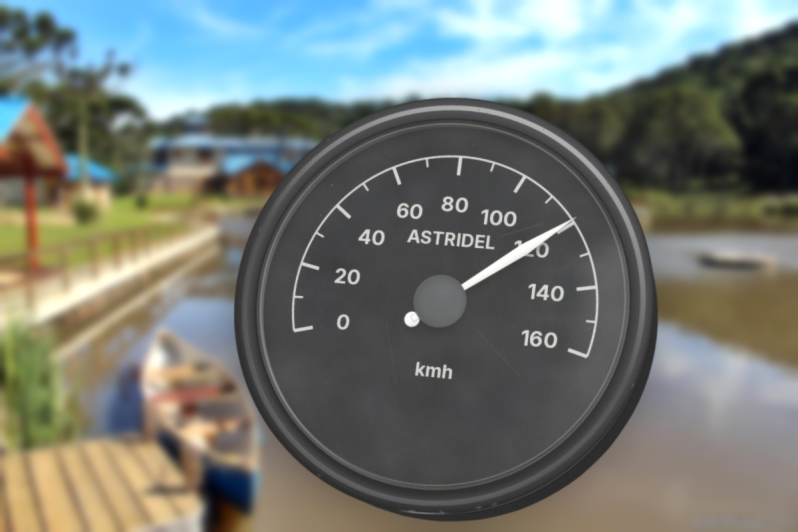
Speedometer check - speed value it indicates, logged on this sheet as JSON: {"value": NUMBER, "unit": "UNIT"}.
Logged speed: {"value": 120, "unit": "km/h"}
